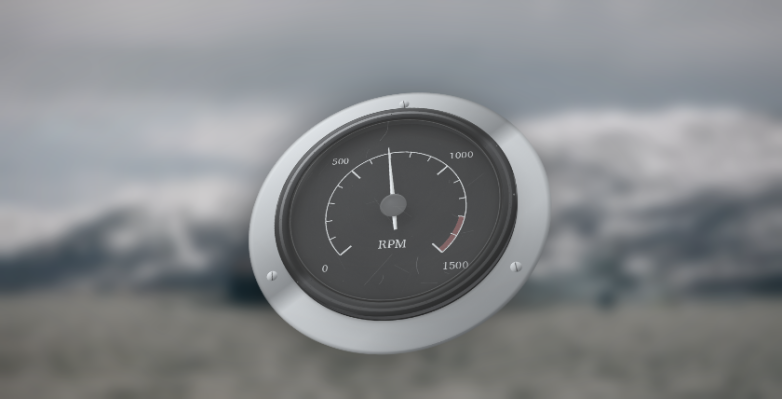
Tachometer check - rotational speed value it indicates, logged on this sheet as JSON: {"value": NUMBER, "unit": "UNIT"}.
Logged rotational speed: {"value": 700, "unit": "rpm"}
